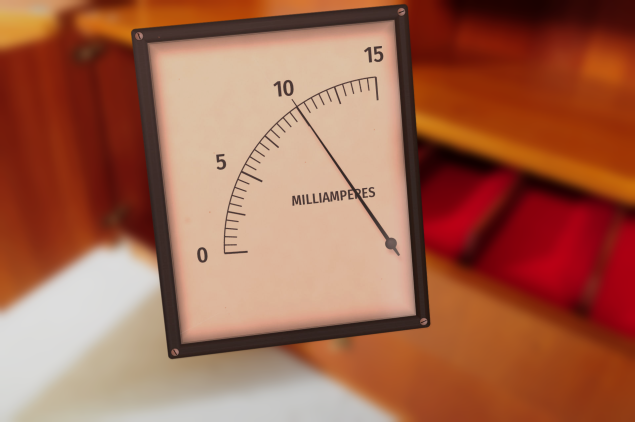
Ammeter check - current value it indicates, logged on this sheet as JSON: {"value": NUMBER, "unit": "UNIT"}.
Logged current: {"value": 10, "unit": "mA"}
